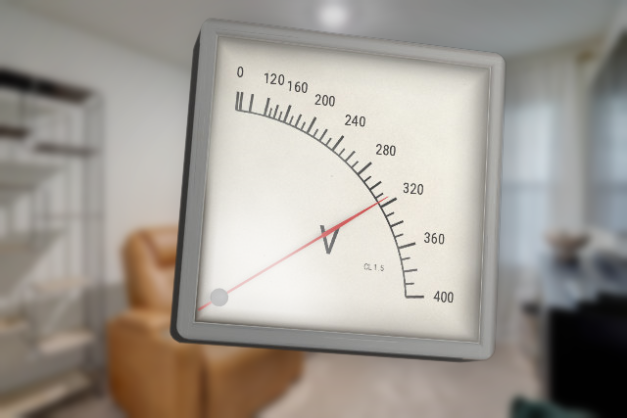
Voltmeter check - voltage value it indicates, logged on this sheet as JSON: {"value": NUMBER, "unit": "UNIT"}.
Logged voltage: {"value": 315, "unit": "V"}
